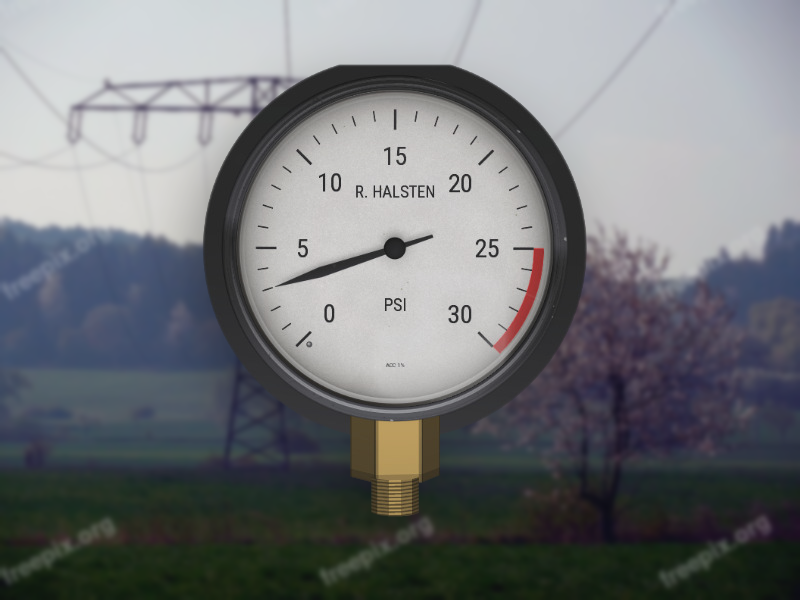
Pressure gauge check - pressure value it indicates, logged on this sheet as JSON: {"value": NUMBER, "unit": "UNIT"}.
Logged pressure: {"value": 3, "unit": "psi"}
